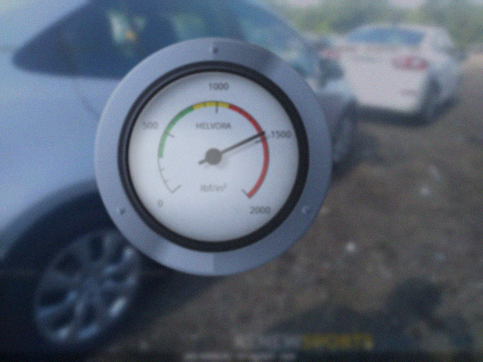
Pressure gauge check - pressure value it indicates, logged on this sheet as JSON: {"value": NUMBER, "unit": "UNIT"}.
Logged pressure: {"value": 1450, "unit": "psi"}
